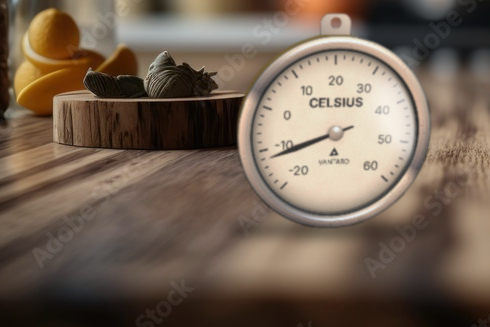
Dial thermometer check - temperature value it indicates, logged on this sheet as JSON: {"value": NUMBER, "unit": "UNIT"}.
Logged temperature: {"value": -12, "unit": "°C"}
